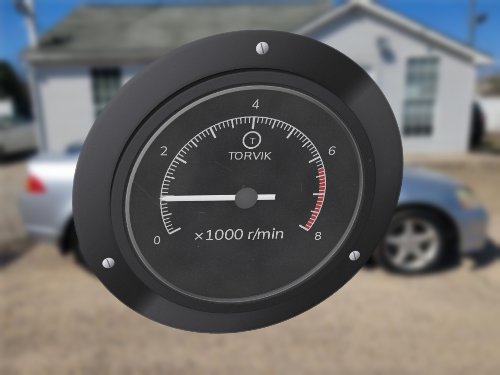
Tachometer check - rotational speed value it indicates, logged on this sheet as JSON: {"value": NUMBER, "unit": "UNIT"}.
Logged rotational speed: {"value": 1000, "unit": "rpm"}
